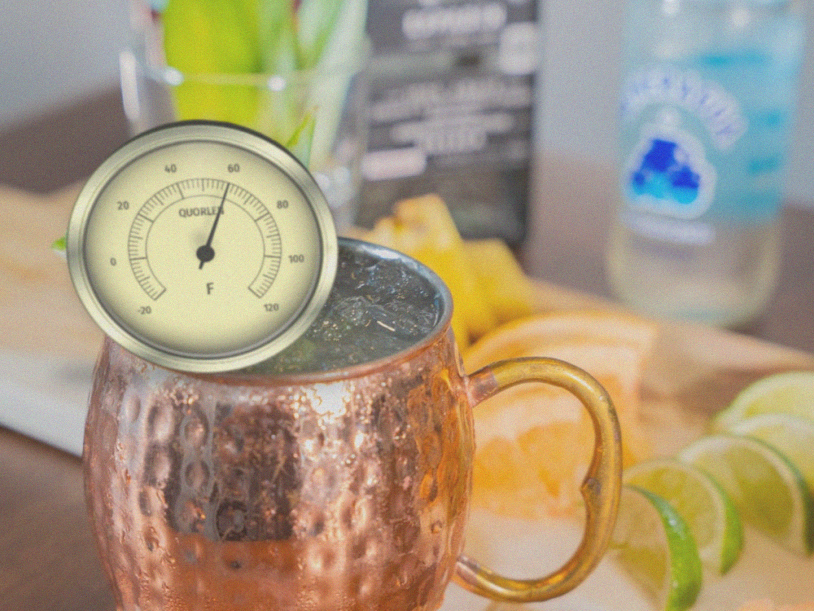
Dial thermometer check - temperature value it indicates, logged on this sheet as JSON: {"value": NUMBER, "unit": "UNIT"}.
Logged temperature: {"value": 60, "unit": "°F"}
